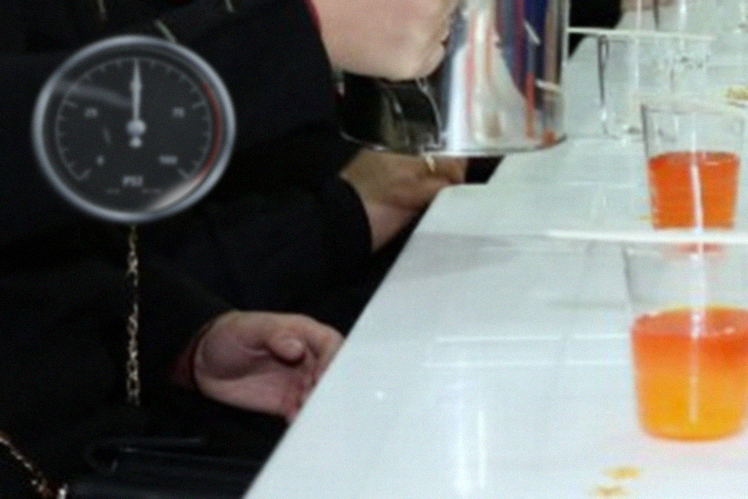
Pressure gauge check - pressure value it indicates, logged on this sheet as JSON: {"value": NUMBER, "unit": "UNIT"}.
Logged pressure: {"value": 50, "unit": "psi"}
